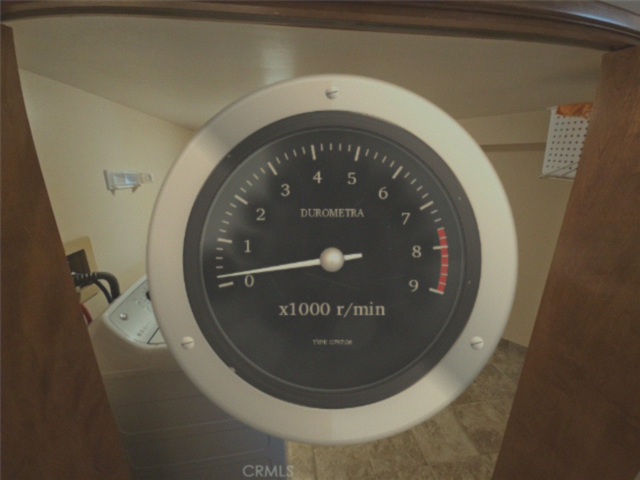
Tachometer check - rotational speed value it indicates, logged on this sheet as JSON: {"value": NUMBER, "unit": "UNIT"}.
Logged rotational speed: {"value": 200, "unit": "rpm"}
